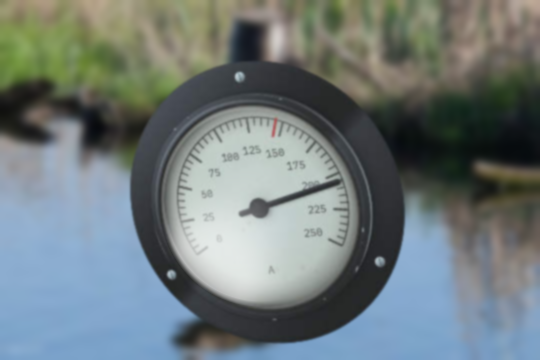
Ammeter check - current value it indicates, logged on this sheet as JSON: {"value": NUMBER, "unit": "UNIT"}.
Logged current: {"value": 205, "unit": "A"}
